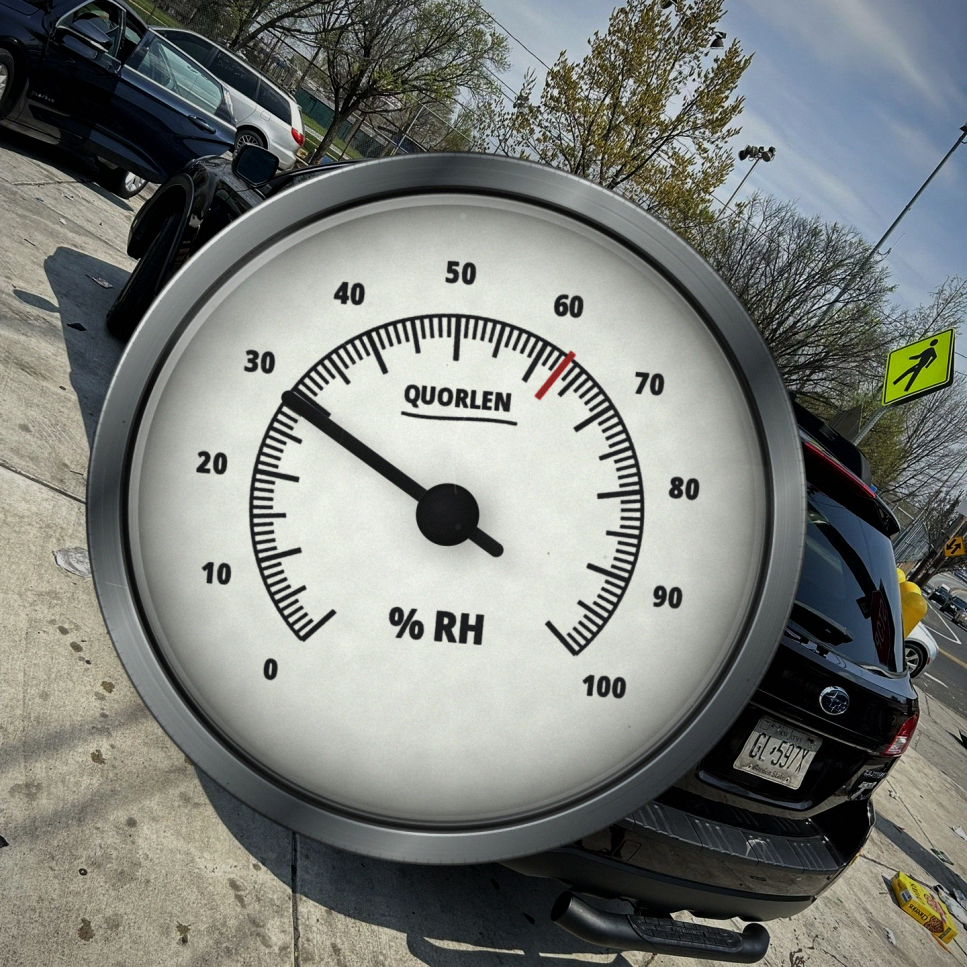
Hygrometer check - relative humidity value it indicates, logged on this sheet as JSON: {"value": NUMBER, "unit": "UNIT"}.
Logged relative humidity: {"value": 29, "unit": "%"}
